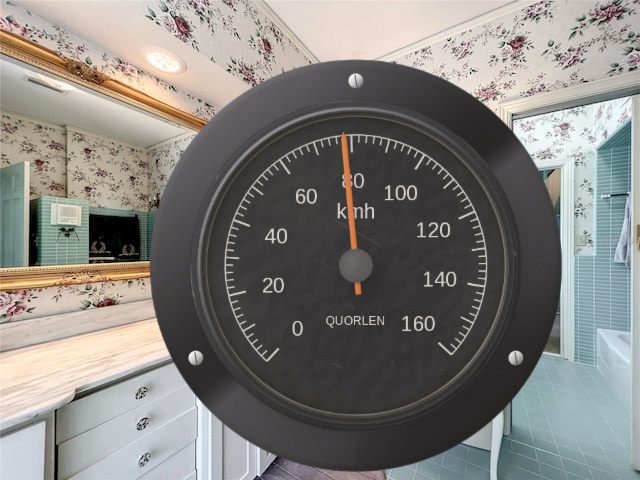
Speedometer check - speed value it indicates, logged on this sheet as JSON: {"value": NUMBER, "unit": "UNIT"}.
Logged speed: {"value": 78, "unit": "km/h"}
